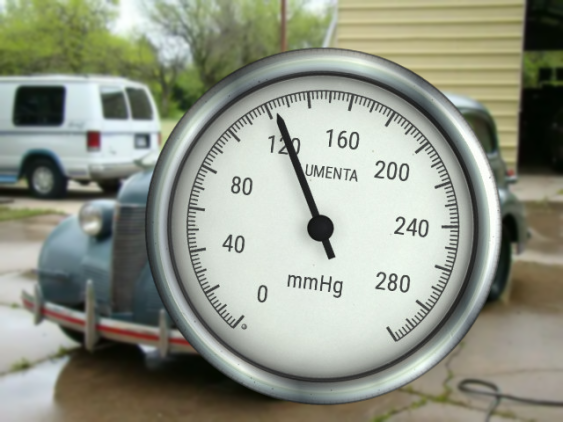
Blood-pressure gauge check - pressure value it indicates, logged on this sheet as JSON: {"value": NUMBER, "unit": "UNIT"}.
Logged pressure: {"value": 124, "unit": "mmHg"}
